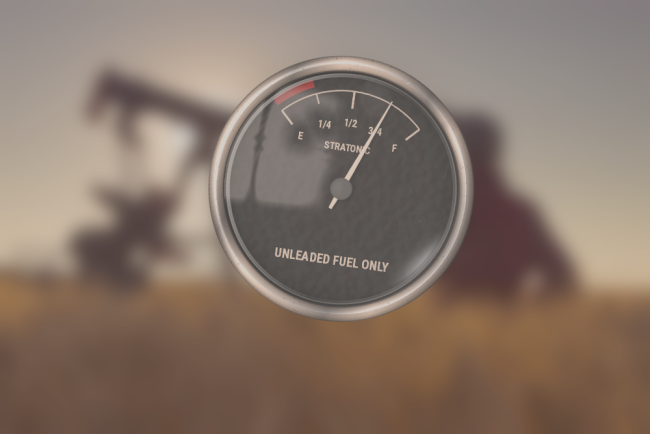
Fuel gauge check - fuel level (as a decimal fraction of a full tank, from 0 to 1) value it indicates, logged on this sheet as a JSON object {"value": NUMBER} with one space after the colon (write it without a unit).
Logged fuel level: {"value": 0.75}
